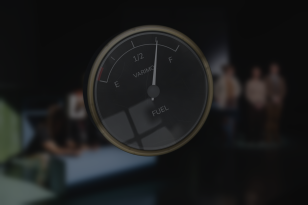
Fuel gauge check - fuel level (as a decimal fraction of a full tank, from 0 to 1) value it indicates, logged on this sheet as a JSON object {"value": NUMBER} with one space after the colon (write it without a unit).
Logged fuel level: {"value": 0.75}
